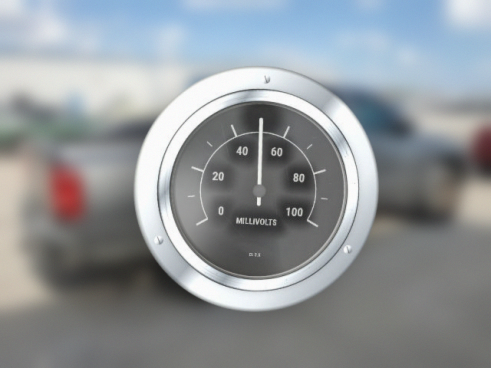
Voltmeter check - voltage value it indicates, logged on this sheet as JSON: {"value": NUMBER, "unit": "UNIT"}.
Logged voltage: {"value": 50, "unit": "mV"}
